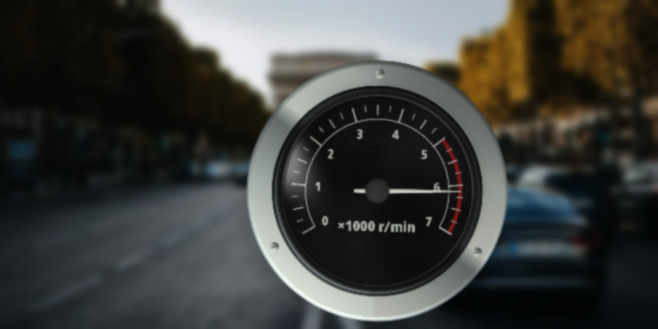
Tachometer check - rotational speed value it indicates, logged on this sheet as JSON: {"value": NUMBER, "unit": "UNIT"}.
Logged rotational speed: {"value": 6125, "unit": "rpm"}
